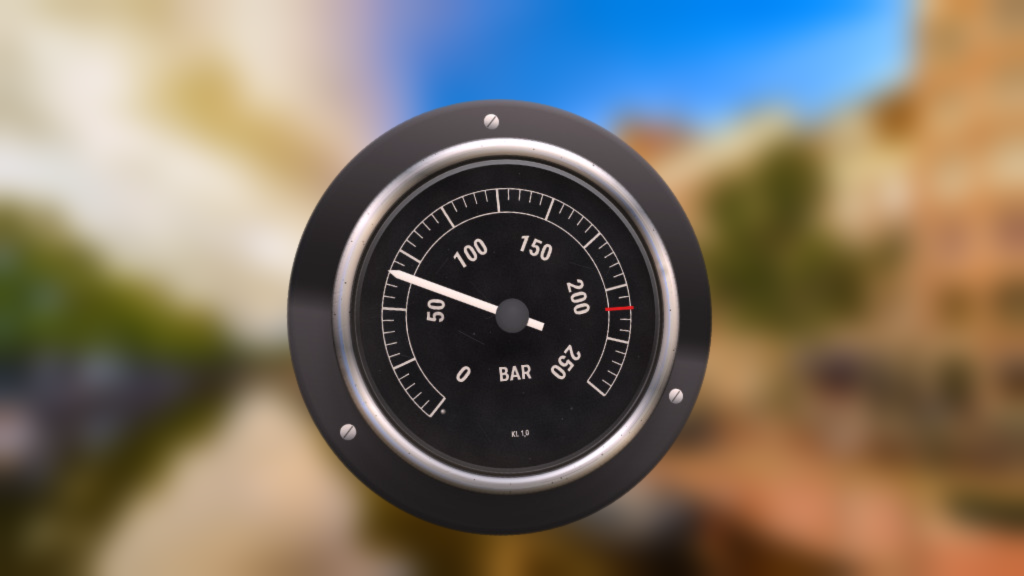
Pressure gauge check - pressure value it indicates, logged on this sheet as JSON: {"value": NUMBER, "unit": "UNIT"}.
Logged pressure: {"value": 65, "unit": "bar"}
